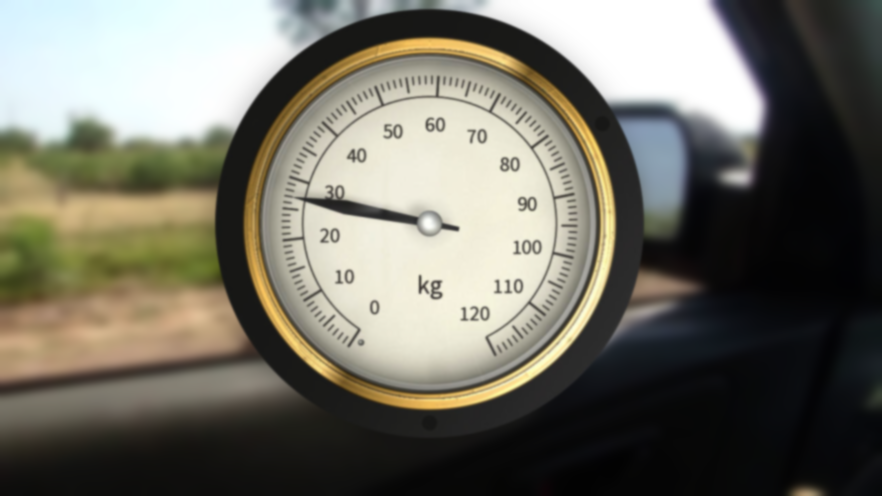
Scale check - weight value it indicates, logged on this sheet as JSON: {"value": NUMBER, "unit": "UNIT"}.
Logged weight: {"value": 27, "unit": "kg"}
